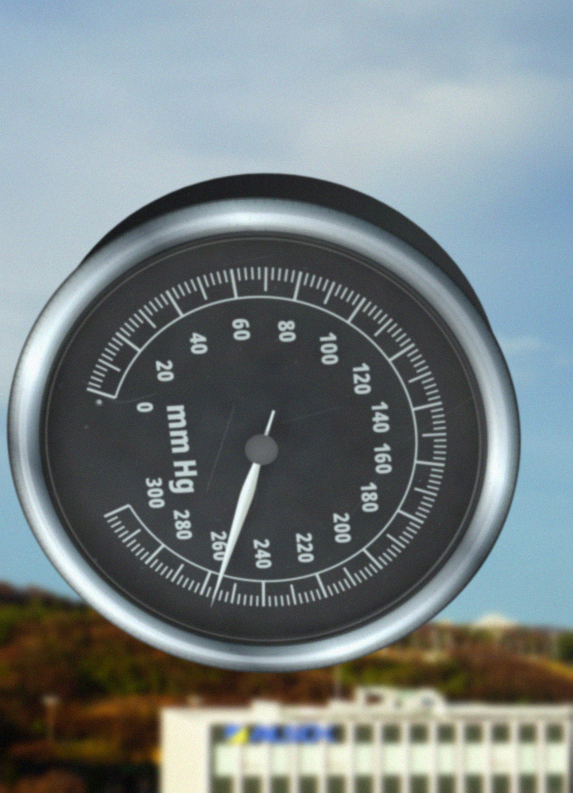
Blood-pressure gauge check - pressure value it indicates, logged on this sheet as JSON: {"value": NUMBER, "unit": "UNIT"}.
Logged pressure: {"value": 256, "unit": "mmHg"}
